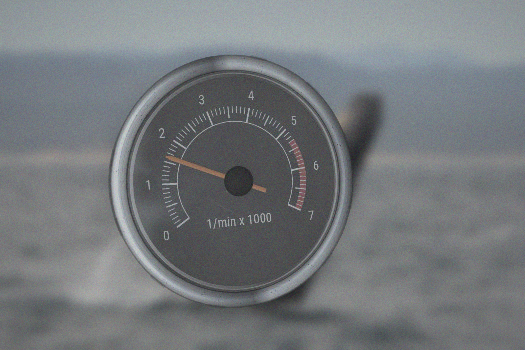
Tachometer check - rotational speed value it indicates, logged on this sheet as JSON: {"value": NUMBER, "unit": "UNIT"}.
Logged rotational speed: {"value": 1600, "unit": "rpm"}
